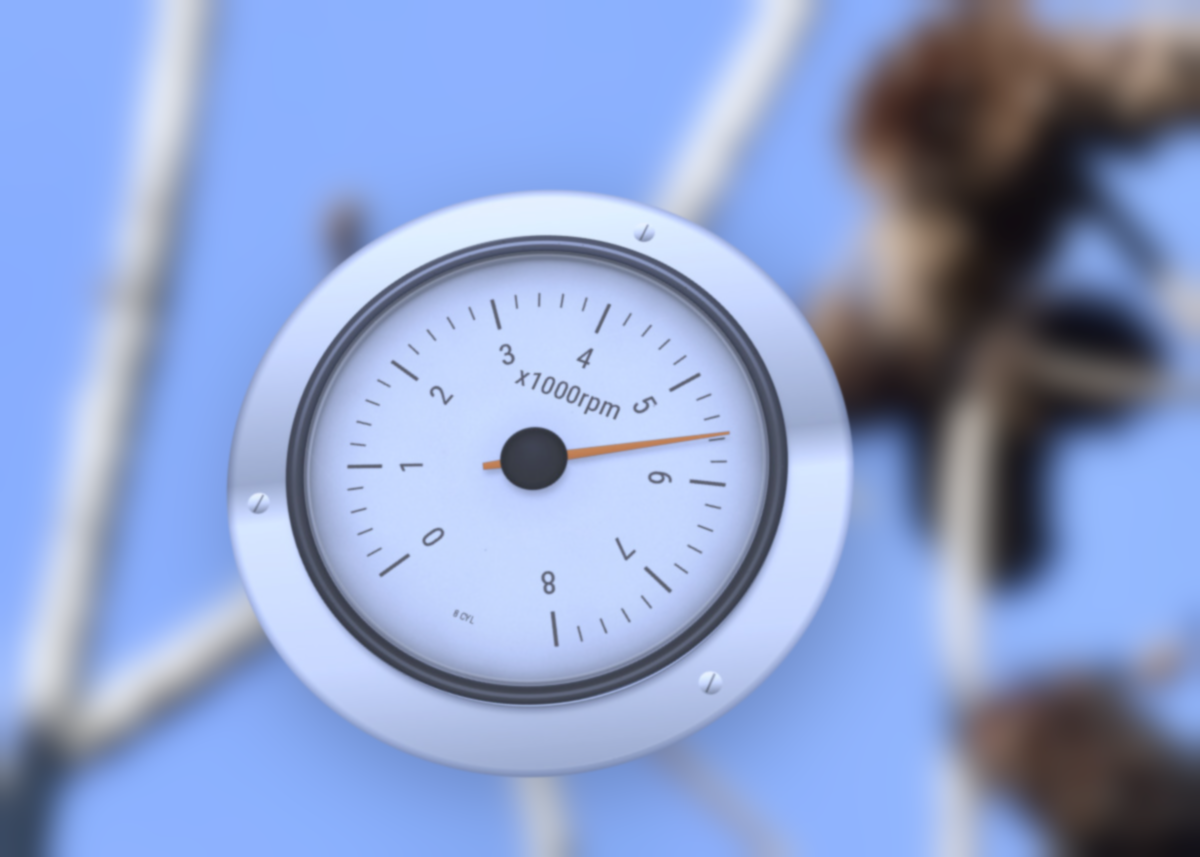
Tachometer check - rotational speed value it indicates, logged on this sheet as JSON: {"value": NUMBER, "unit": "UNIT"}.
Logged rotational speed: {"value": 5600, "unit": "rpm"}
